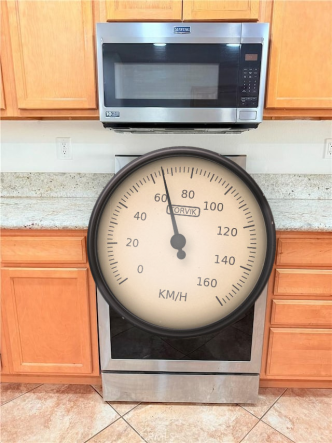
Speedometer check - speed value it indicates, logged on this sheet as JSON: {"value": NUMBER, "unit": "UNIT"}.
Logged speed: {"value": 66, "unit": "km/h"}
